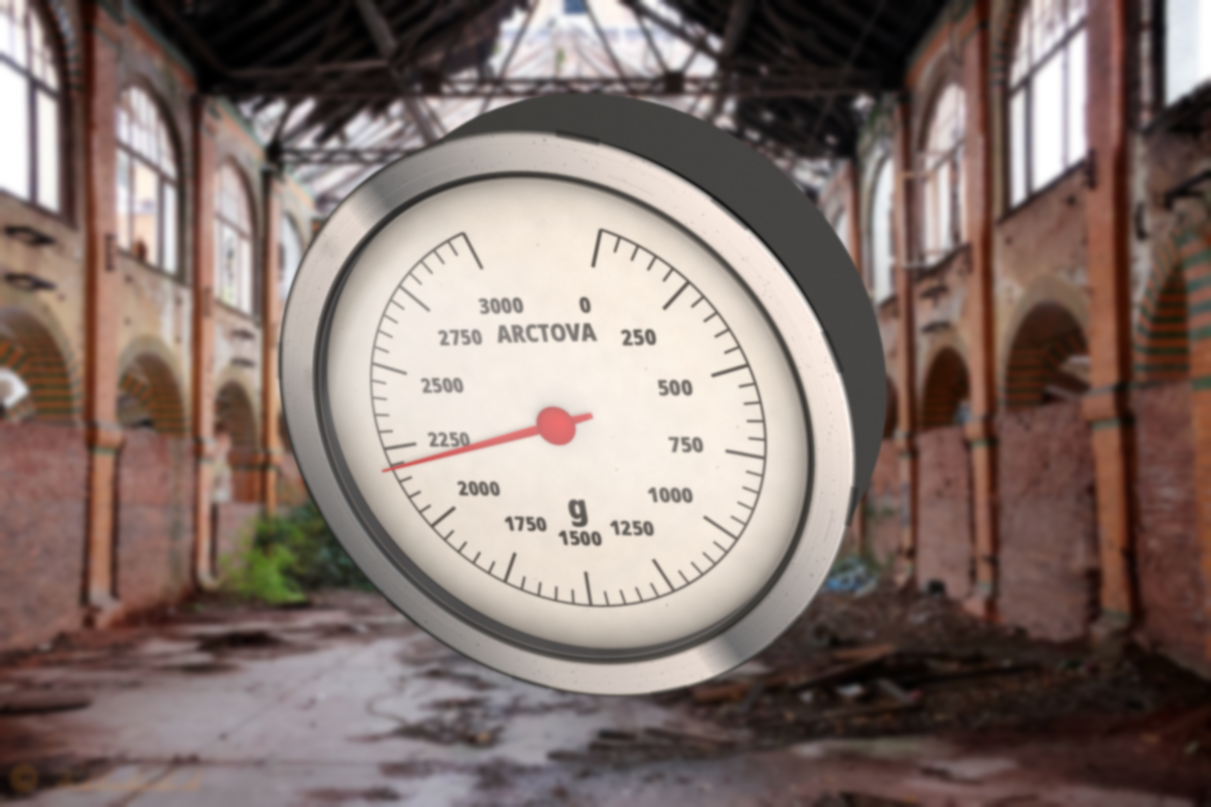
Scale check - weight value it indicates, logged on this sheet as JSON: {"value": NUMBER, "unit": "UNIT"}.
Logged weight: {"value": 2200, "unit": "g"}
